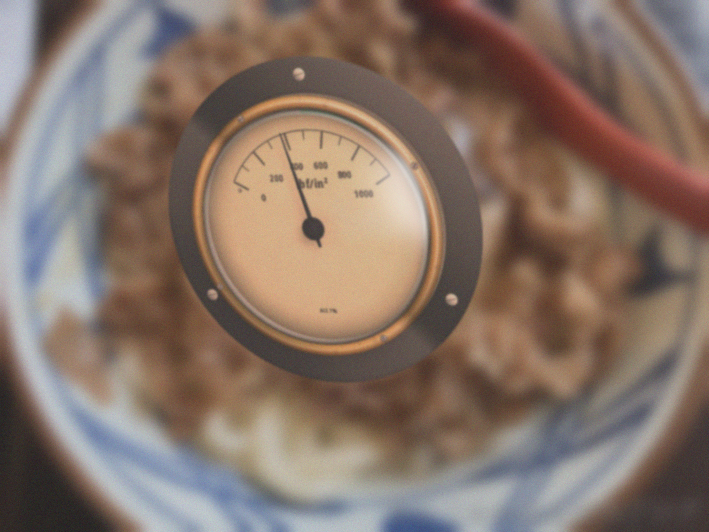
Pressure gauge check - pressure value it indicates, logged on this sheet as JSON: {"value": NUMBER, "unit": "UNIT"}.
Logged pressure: {"value": 400, "unit": "psi"}
